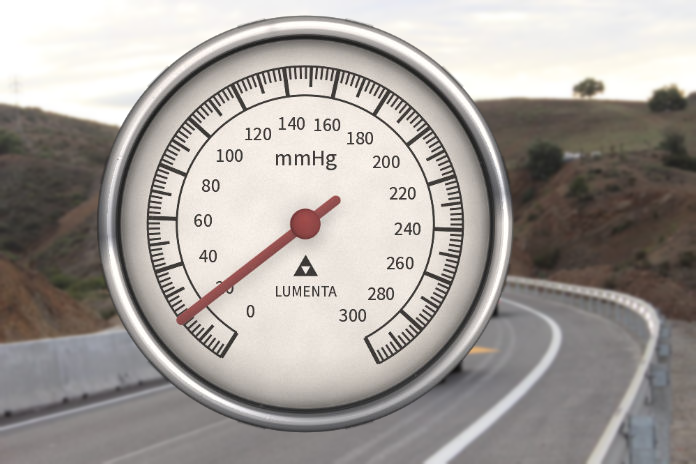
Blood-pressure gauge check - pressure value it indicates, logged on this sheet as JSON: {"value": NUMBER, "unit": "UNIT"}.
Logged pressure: {"value": 20, "unit": "mmHg"}
